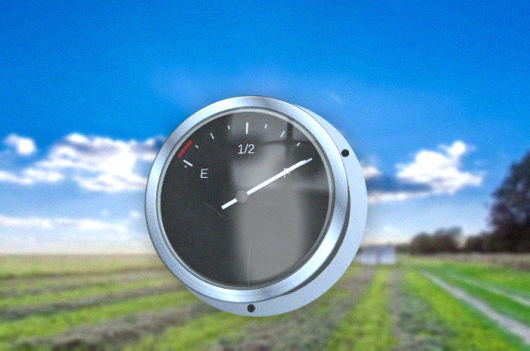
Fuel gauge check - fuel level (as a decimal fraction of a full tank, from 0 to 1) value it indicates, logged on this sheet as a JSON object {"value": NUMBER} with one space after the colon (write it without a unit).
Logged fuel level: {"value": 1}
